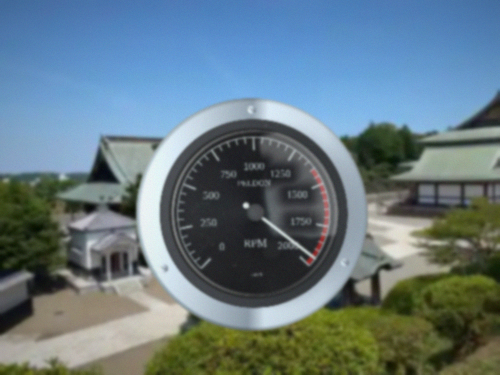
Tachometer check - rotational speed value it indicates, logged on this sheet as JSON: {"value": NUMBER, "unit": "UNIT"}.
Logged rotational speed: {"value": 1950, "unit": "rpm"}
